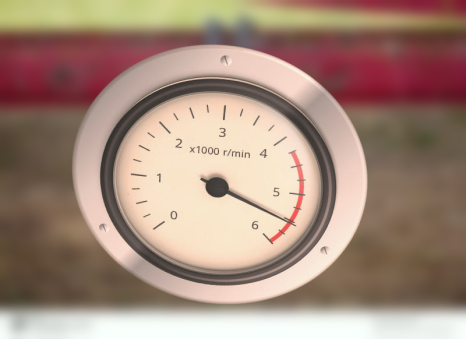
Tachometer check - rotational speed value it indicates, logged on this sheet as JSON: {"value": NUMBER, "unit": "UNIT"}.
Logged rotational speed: {"value": 5500, "unit": "rpm"}
